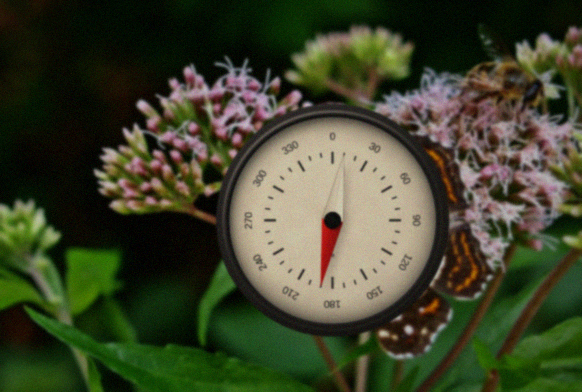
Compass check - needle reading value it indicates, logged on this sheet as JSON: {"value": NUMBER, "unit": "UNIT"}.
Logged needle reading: {"value": 190, "unit": "°"}
